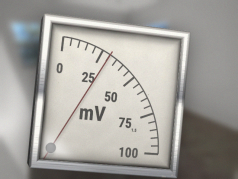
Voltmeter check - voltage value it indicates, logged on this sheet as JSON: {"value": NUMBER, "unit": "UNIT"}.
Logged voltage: {"value": 30, "unit": "mV"}
